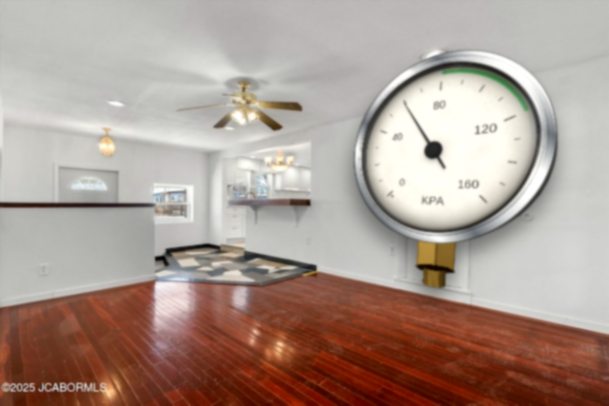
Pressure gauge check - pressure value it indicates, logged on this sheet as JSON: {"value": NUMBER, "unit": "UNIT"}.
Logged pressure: {"value": 60, "unit": "kPa"}
